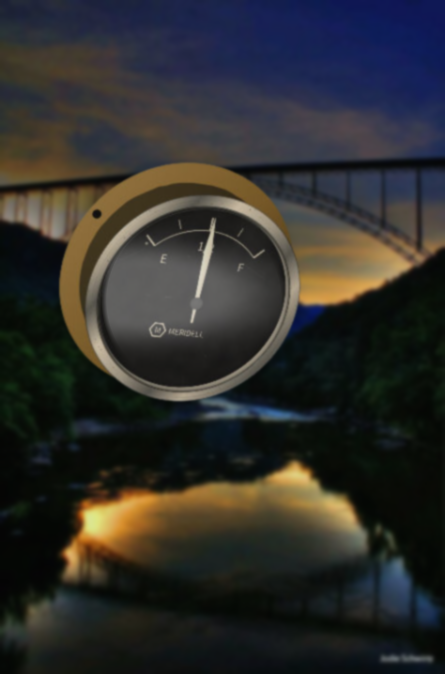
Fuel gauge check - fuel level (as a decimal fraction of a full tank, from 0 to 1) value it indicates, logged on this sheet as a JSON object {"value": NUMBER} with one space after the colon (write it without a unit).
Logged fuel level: {"value": 0.5}
